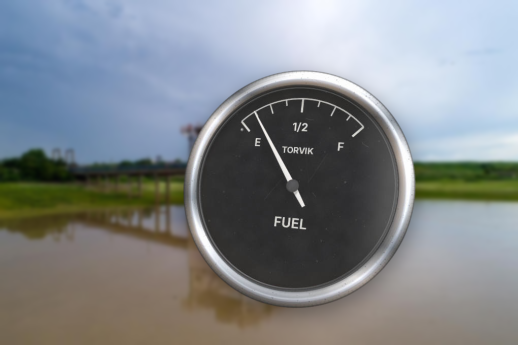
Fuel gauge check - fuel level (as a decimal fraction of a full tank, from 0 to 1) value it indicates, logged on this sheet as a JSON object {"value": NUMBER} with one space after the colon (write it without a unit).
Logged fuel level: {"value": 0.125}
